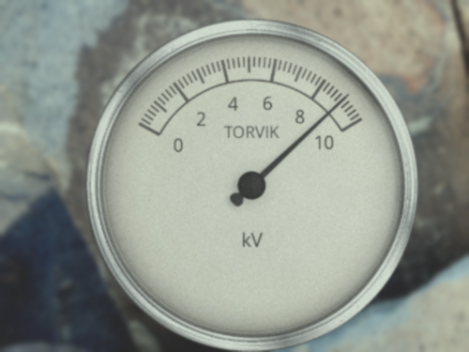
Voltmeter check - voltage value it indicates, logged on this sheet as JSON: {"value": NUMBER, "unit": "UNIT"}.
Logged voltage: {"value": 9, "unit": "kV"}
